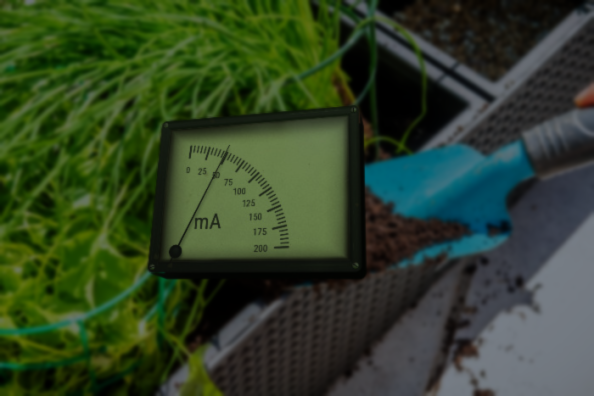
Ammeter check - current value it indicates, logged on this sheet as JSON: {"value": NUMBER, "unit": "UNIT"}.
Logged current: {"value": 50, "unit": "mA"}
